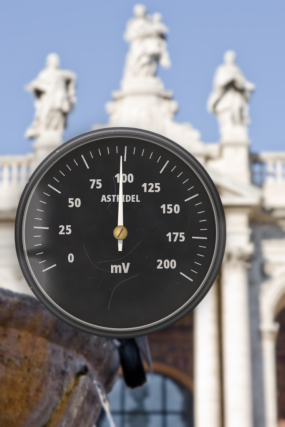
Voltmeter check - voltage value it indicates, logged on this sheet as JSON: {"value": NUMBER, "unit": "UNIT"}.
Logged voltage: {"value": 97.5, "unit": "mV"}
